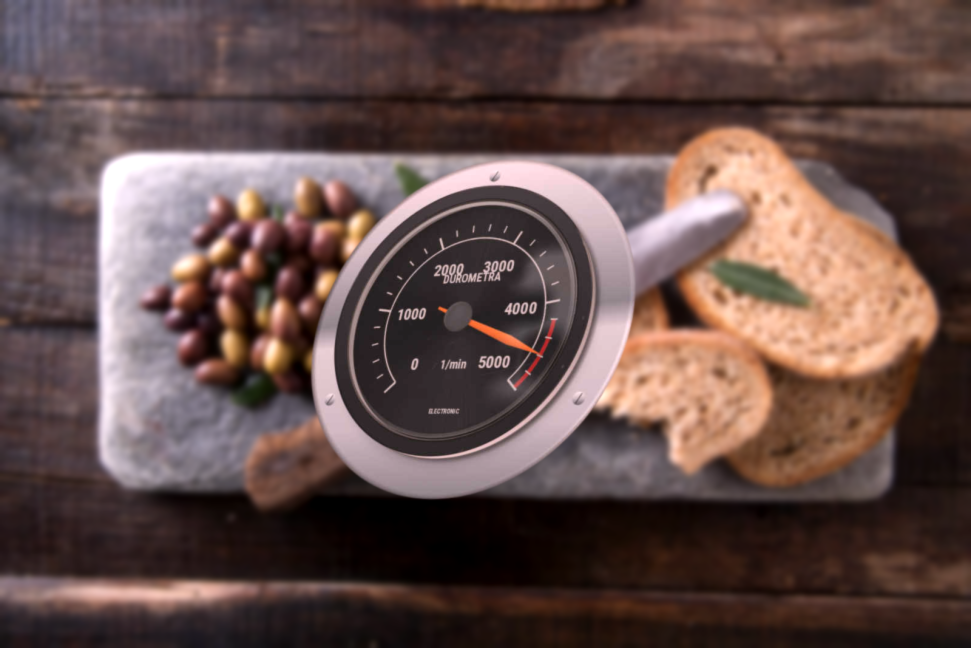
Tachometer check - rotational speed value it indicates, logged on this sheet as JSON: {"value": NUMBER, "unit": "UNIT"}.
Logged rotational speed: {"value": 4600, "unit": "rpm"}
